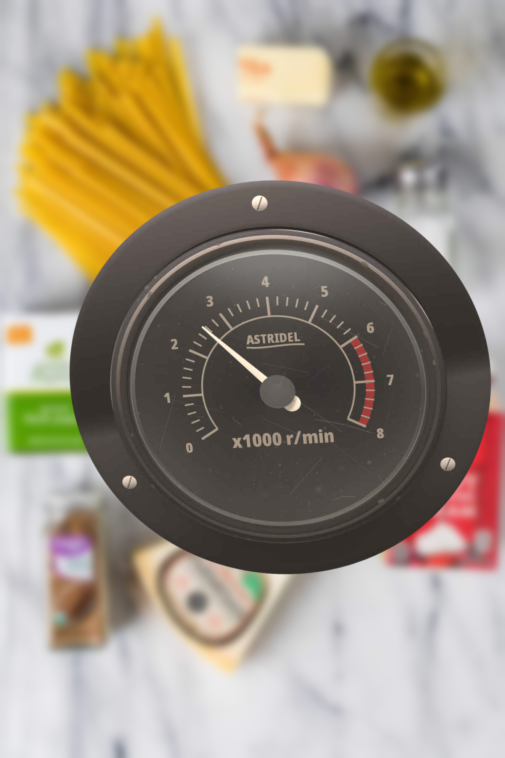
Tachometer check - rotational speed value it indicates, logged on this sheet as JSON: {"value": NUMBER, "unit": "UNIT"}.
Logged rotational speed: {"value": 2600, "unit": "rpm"}
